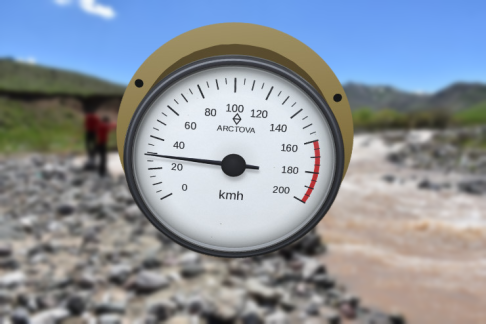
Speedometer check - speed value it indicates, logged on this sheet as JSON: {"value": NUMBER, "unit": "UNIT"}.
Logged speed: {"value": 30, "unit": "km/h"}
